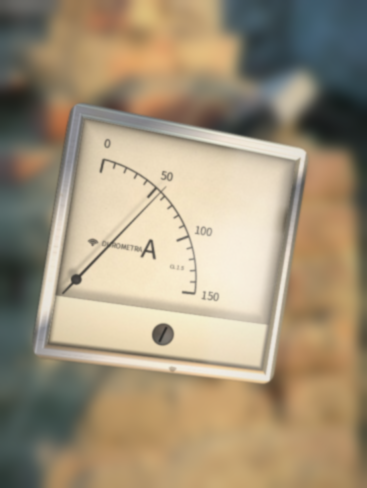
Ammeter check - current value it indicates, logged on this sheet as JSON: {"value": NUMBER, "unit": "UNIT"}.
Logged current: {"value": 55, "unit": "A"}
